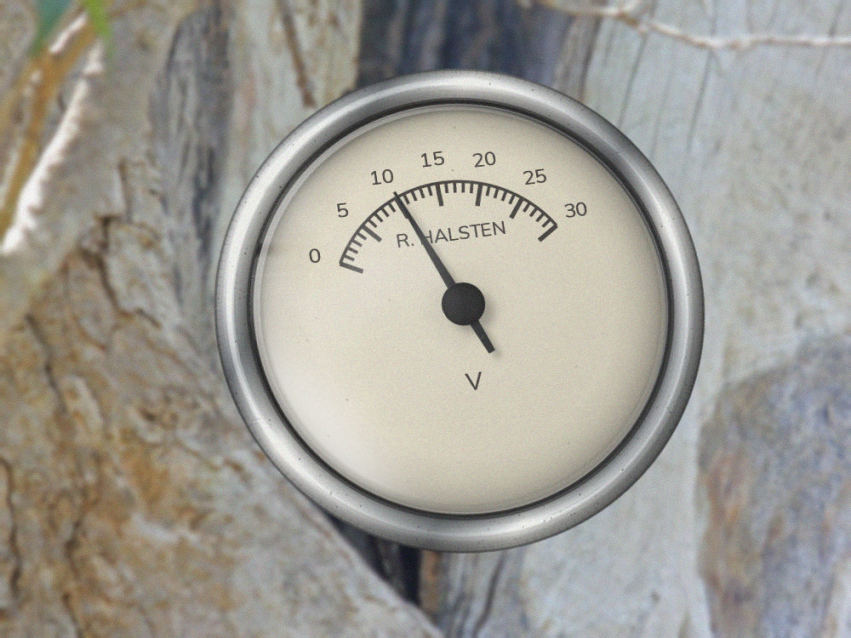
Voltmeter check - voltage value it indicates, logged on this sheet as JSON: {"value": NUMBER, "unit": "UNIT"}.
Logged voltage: {"value": 10, "unit": "V"}
